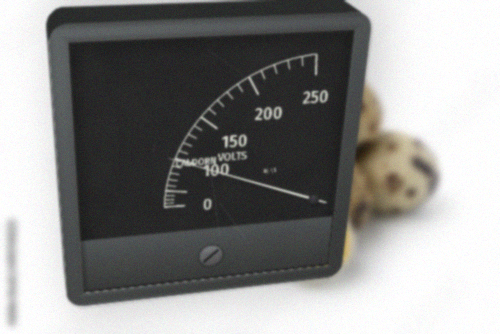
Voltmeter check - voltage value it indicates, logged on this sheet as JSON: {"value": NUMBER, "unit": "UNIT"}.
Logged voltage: {"value": 100, "unit": "V"}
